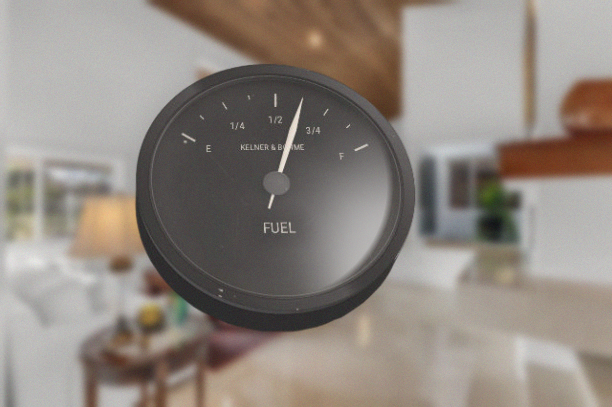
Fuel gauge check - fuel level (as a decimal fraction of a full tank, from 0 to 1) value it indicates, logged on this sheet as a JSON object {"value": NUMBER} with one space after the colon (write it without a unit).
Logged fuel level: {"value": 0.625}
